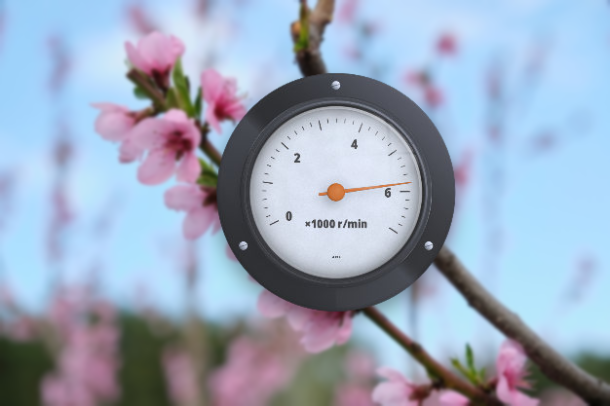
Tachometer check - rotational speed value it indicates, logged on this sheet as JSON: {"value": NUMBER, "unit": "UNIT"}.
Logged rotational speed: {"value": 5800, "unit": "rpm"}
